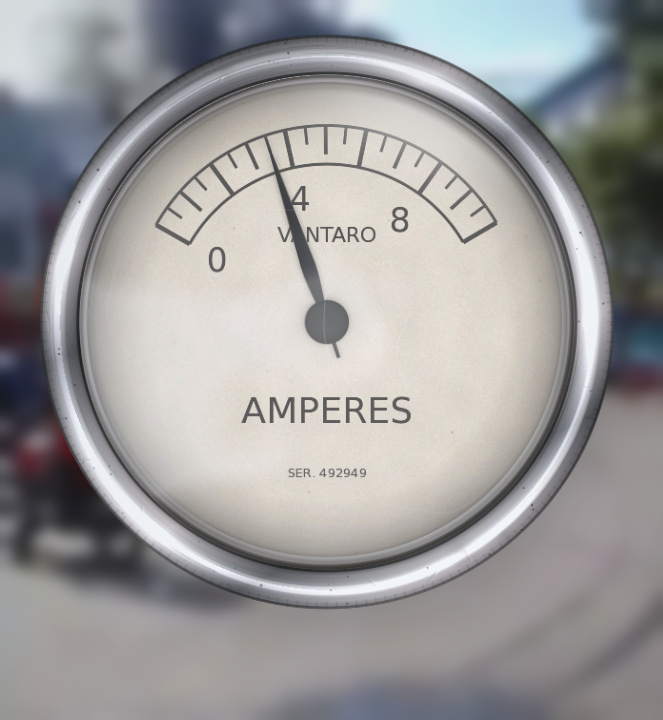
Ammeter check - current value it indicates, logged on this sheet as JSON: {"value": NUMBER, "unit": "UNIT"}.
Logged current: {"value": 3.5, "unit": "A"}
